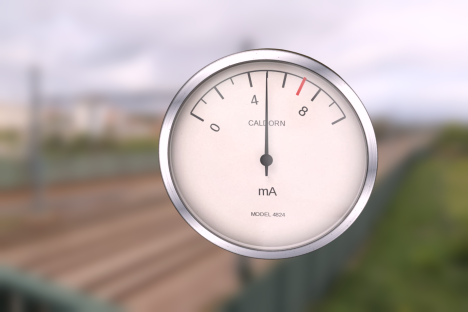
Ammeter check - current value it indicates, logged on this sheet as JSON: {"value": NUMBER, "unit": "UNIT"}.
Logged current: {"value": 5, "unit": "mA"}
